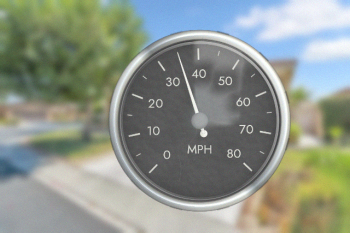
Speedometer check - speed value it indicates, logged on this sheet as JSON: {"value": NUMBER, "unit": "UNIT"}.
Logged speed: {"value": 35, "unit": "mph"}
